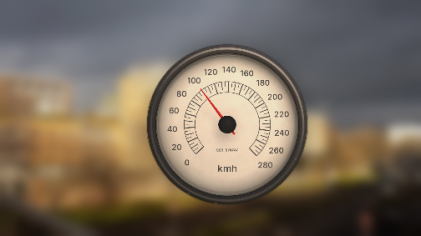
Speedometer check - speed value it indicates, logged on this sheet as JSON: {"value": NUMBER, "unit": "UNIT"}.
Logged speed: {"value": 100, "unit": "km/h"}
